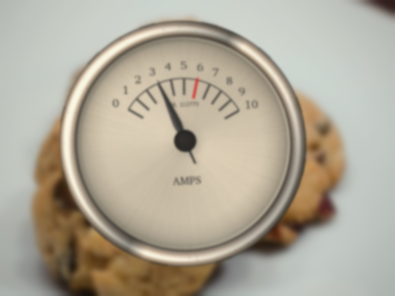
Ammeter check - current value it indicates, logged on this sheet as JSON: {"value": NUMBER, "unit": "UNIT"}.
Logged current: {"value": 3, "unit": "A"}
